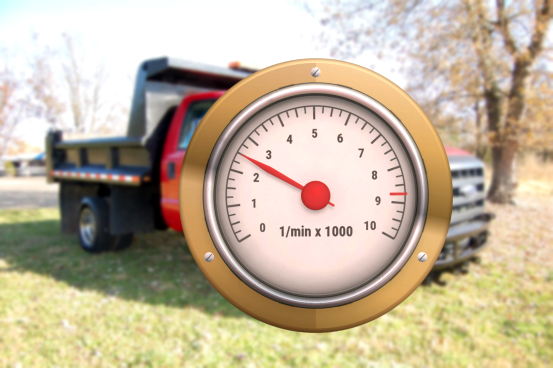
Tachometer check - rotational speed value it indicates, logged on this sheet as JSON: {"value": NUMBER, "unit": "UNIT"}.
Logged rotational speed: {"value": 2500, "unit": "rpm"}
